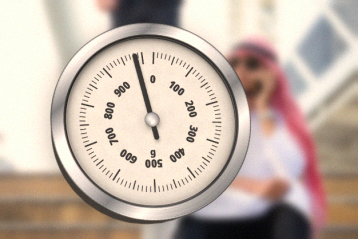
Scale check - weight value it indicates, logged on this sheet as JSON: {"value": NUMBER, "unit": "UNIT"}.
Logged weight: {"value": 980, "unit": "g"}
